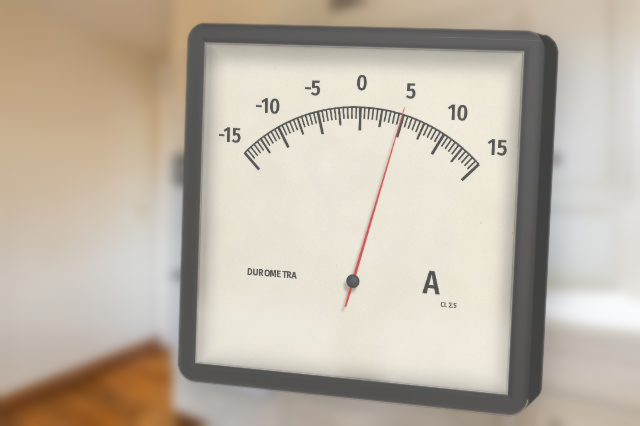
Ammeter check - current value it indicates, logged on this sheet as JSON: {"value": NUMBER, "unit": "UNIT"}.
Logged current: {"value": 5, "unit": "A"}
